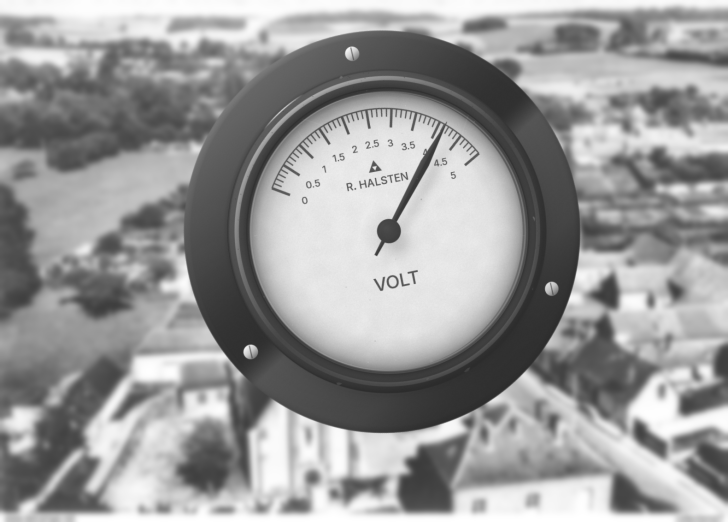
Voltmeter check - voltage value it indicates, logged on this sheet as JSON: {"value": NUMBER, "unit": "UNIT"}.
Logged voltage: {"value": 4.1, "unit": "V"}
